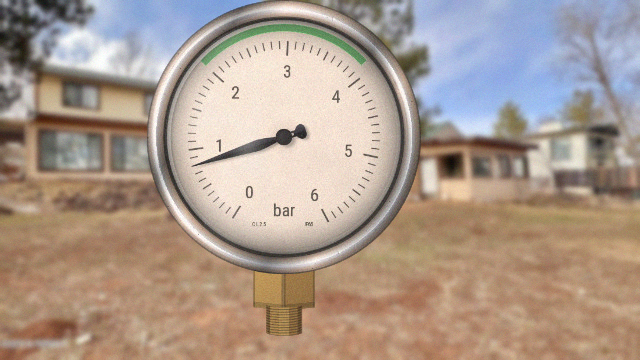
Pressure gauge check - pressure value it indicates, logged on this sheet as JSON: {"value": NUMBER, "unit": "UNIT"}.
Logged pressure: {"value": 0.8, "unit": "bar"}
